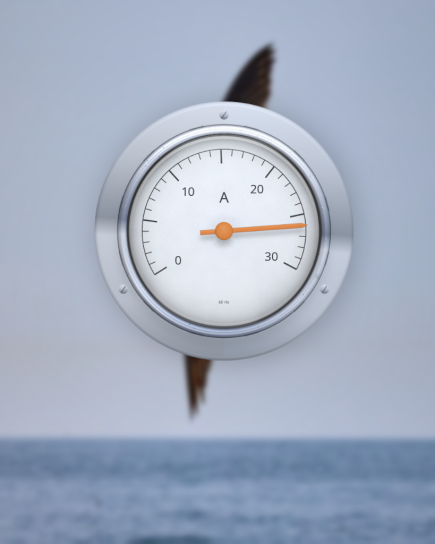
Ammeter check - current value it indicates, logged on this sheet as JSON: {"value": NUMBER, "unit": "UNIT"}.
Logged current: {"value": 26, "unit": "A"}
